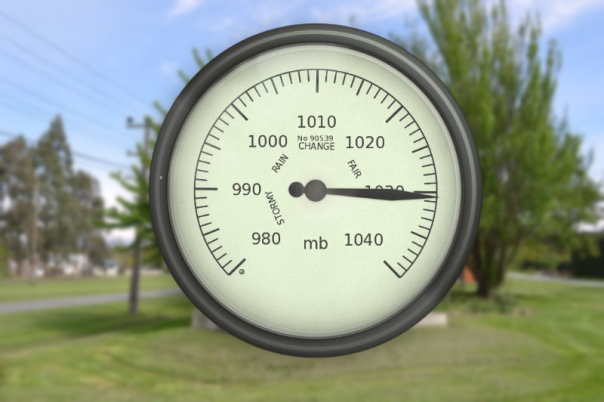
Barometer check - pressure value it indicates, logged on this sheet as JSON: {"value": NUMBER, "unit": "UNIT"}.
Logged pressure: {"value": 1030.5, "unit": "mbar"}
